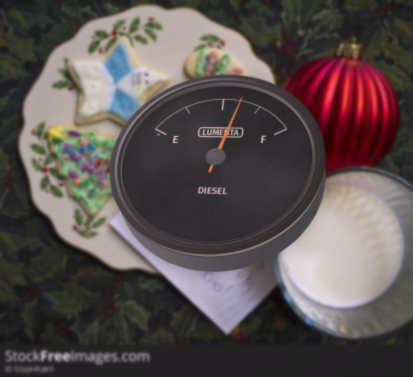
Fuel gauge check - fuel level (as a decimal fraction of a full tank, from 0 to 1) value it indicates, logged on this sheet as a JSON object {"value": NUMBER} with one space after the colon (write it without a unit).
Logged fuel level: {"value": 0.625}
